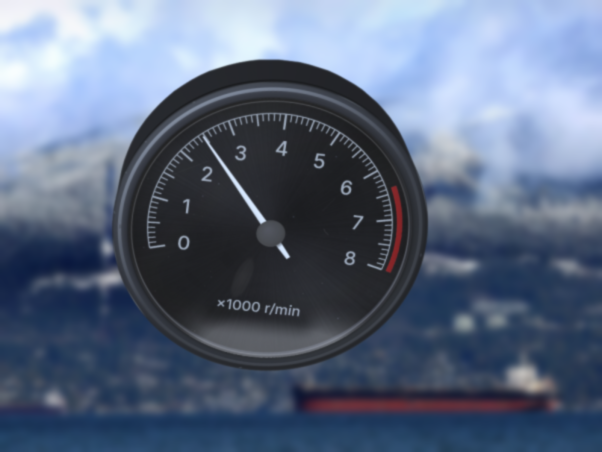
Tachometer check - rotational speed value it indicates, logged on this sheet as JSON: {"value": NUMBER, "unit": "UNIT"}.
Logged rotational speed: {"value": 2500, "unit": "rpm"}
